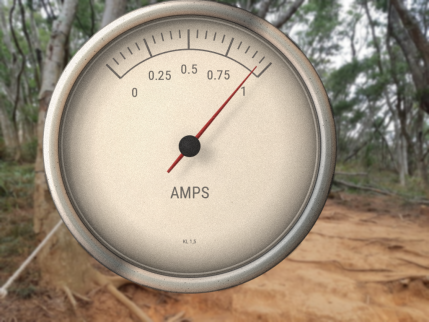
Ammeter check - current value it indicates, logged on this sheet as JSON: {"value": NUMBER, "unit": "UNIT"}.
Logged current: {"value": 0.95, "unit": "A"}
